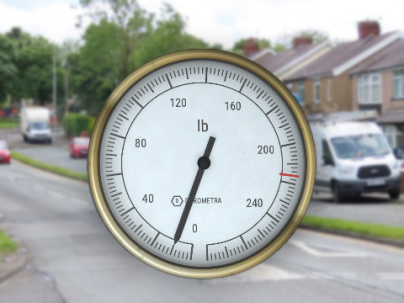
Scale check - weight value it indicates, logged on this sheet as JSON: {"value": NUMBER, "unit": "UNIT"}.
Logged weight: {"value": 10, "unit": "lb"}
